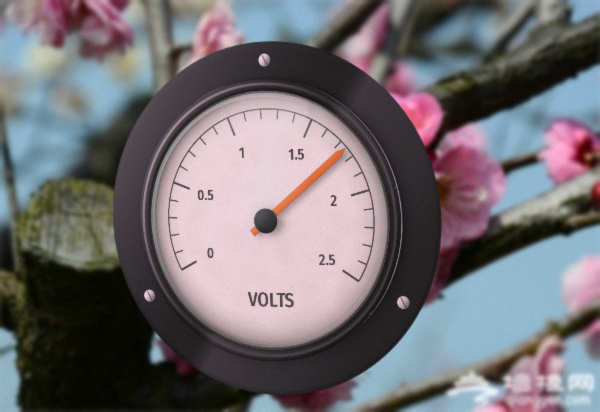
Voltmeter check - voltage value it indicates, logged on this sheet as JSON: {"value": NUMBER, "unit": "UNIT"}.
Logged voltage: {"value": 1.75, "unit": "V"}
